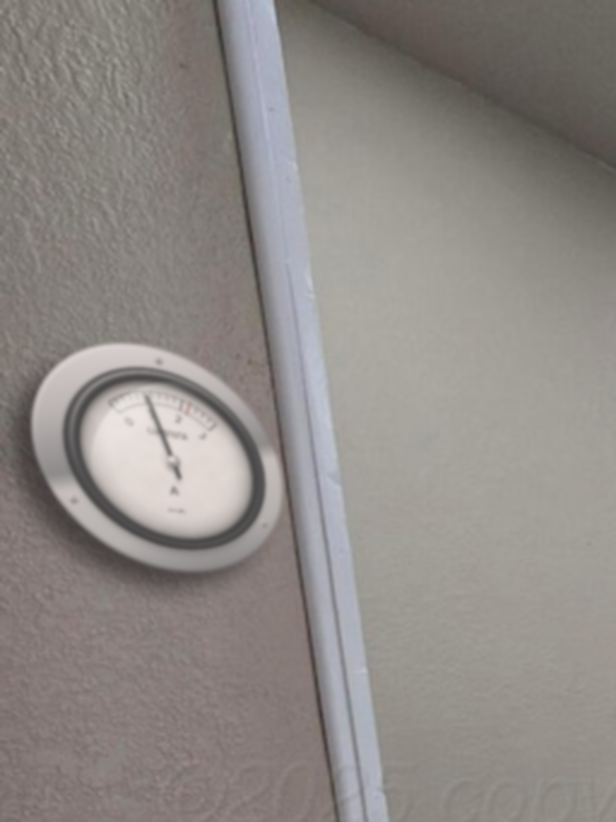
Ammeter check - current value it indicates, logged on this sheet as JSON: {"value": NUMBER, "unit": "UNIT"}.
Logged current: {"value": 1, "unit": "A"}
